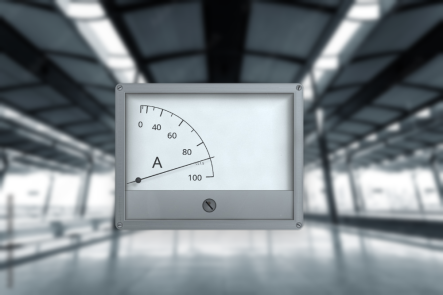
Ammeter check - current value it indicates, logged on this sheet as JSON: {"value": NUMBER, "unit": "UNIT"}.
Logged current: {"value": 90, "unit": "A"}
